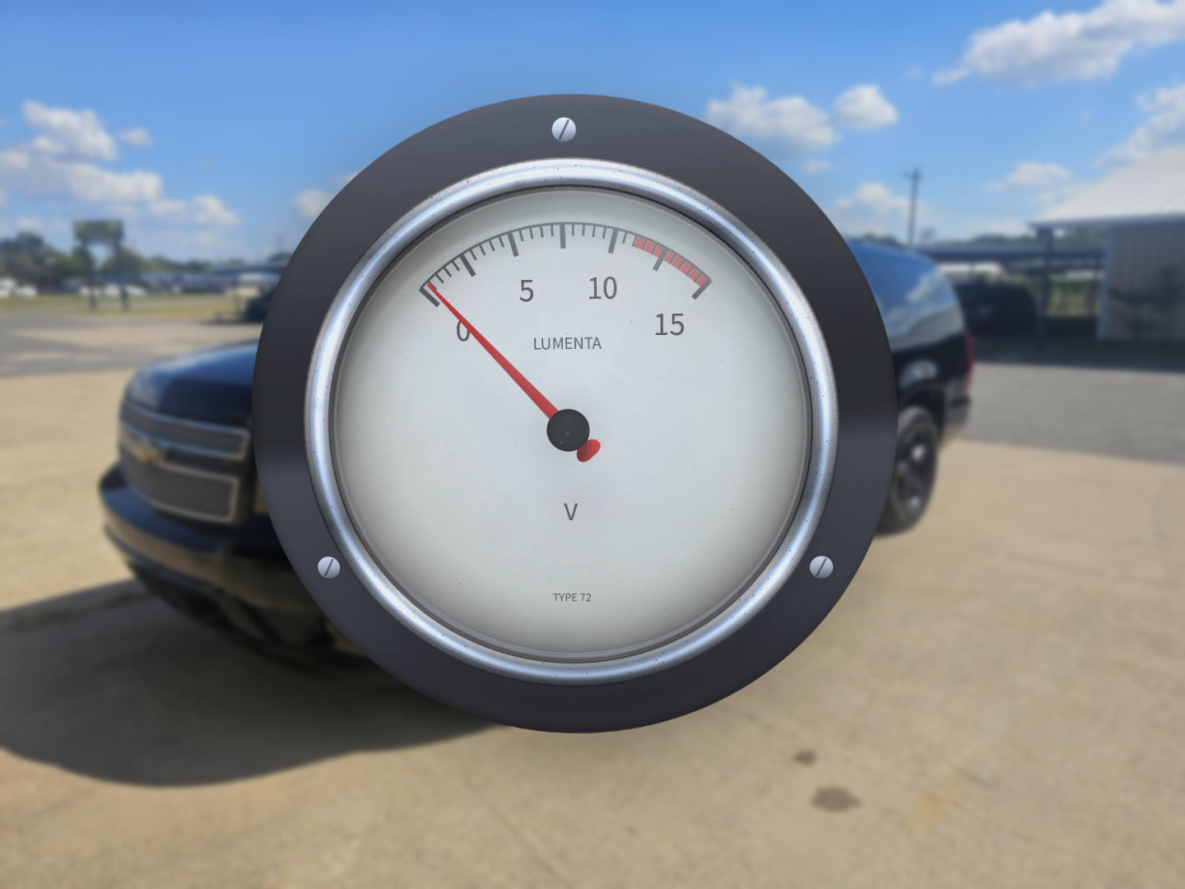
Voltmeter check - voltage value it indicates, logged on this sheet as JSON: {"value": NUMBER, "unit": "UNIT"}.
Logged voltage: {"value": 0.5, "unit": "V"}
